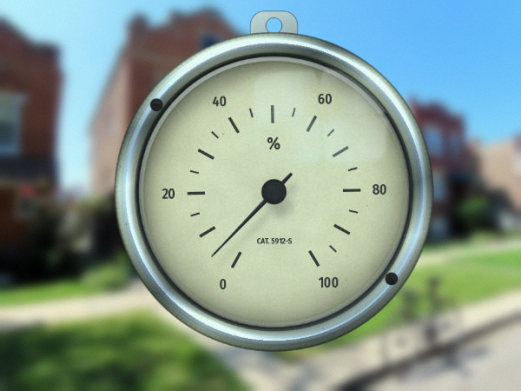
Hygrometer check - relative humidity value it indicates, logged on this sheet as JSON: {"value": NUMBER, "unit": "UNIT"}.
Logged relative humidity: {"value": 5, "unit": "%"}
